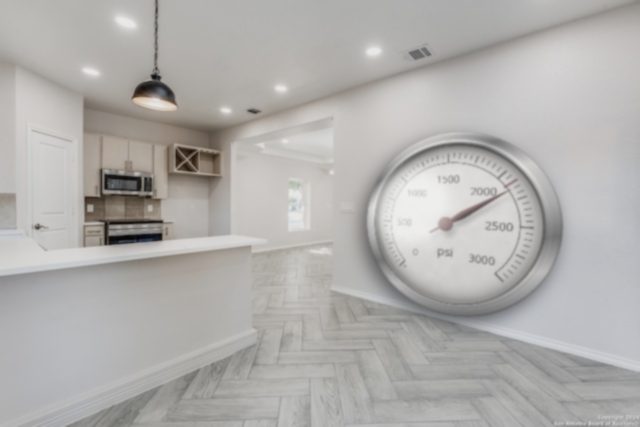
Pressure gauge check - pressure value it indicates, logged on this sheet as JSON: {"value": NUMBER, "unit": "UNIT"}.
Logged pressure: {"value": 2150, "unit": "psi"}
